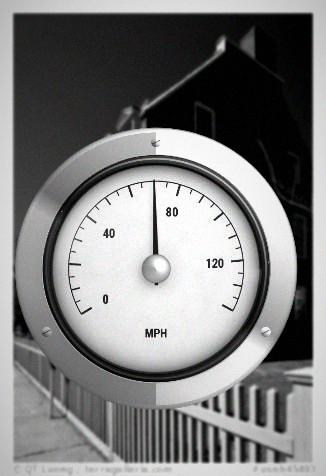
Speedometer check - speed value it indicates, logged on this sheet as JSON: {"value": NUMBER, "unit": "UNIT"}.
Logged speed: {"value": 70, "unit": "mph"}
